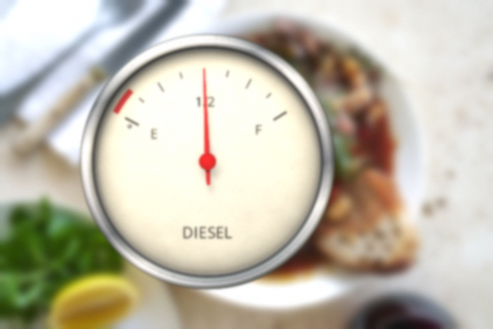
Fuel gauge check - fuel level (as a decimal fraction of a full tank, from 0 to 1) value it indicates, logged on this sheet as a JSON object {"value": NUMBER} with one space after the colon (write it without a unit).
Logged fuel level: {"value": 0.5}
